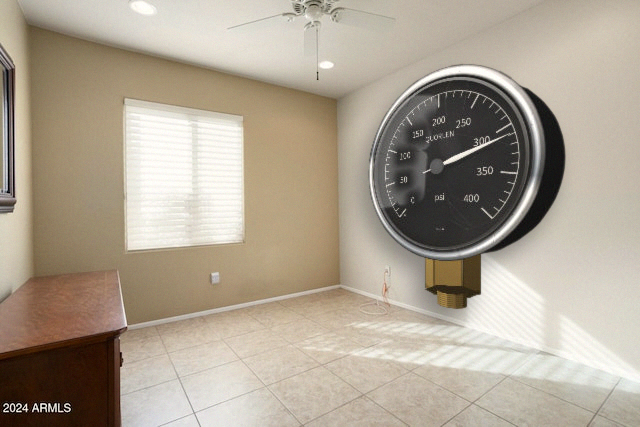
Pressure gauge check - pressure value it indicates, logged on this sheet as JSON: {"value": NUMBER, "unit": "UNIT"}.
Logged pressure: {"value": 310, "unit": "psi"}
